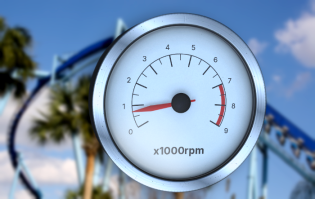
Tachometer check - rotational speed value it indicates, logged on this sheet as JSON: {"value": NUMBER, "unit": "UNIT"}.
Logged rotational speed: {"value": 750, "unit": "rpm"}
